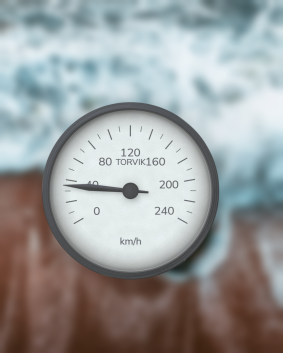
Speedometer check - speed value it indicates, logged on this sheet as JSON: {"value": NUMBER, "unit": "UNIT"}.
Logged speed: {"value": 35, "unit": "km/h"}
